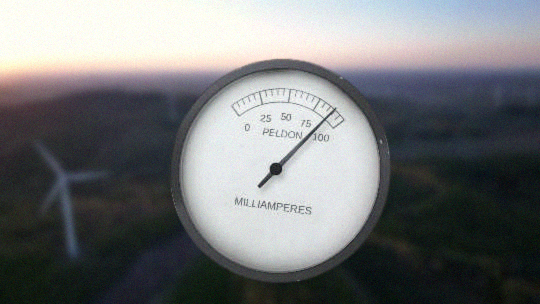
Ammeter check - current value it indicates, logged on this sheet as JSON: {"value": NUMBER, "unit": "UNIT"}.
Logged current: {"value": 90, "unit": "mA"}
